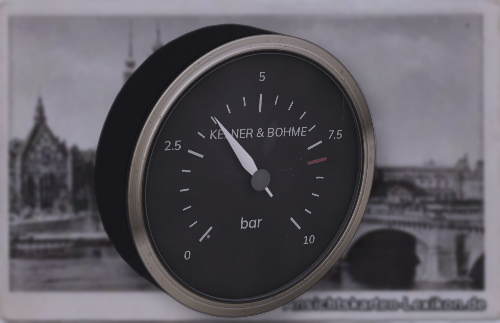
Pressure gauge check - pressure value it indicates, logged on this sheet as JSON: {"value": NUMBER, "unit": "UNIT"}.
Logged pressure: {"value": 3.5, "unit": "bar"}
